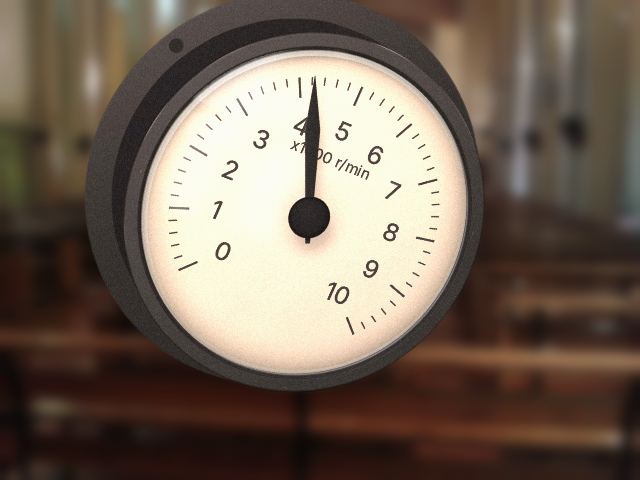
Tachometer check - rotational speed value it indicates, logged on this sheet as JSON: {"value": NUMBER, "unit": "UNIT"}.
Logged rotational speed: {"value": 4200, "unit": "rpm"}
